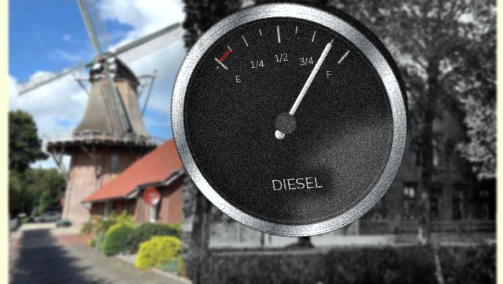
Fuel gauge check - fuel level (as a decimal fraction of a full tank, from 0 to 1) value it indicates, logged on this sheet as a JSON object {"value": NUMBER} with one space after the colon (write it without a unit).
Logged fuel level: {"value": 0.875}
